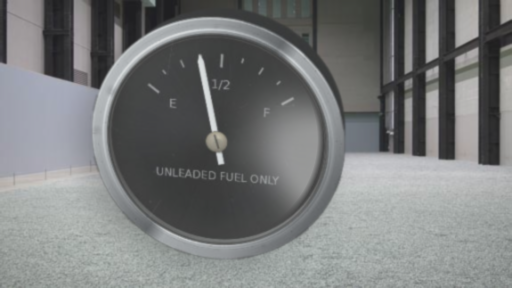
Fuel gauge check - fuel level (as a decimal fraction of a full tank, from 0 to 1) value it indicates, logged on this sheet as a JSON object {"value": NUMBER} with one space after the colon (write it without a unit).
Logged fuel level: {"value": 0.375}
